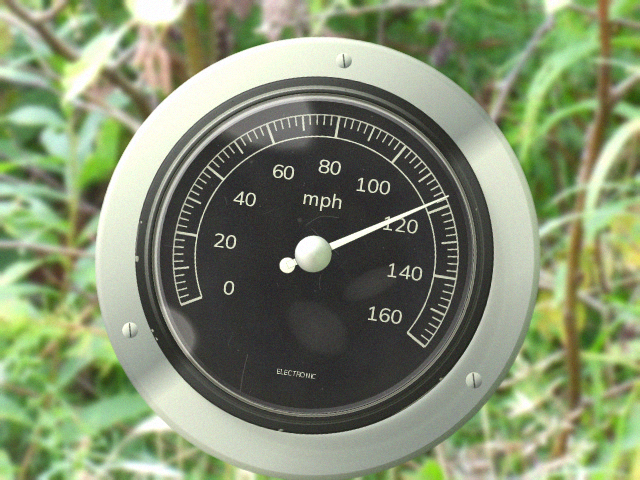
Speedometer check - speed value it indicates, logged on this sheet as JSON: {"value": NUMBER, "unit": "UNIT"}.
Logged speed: {"value": 118, "unit": "mph"}
